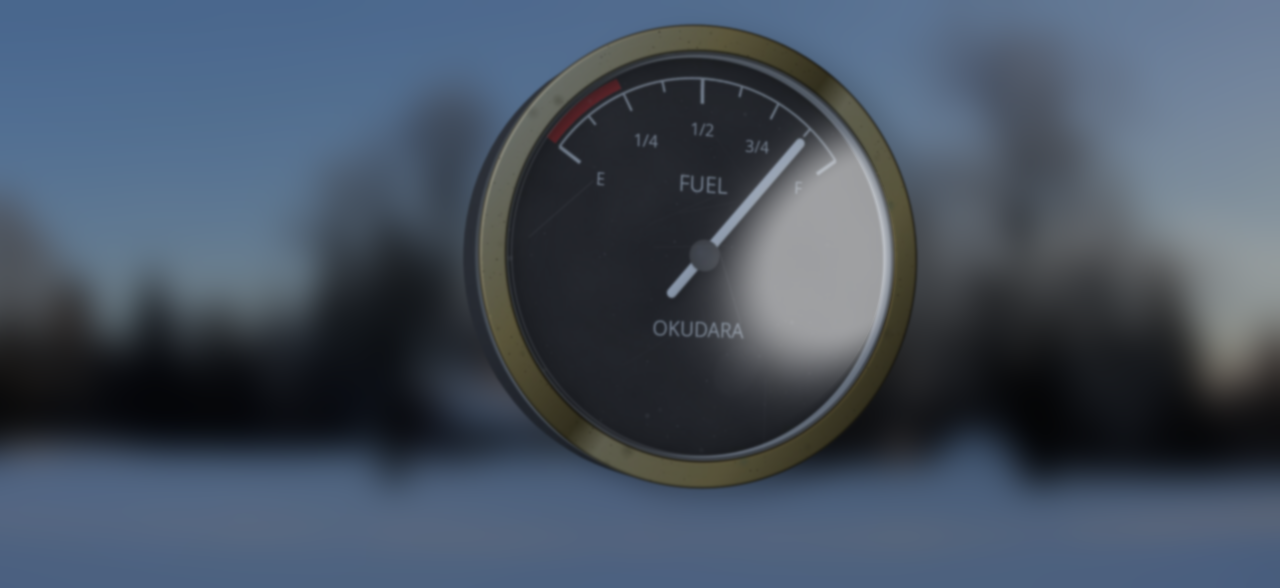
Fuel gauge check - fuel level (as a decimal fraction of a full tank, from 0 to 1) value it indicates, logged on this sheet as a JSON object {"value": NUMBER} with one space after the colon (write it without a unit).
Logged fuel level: {"value": 0.875}
